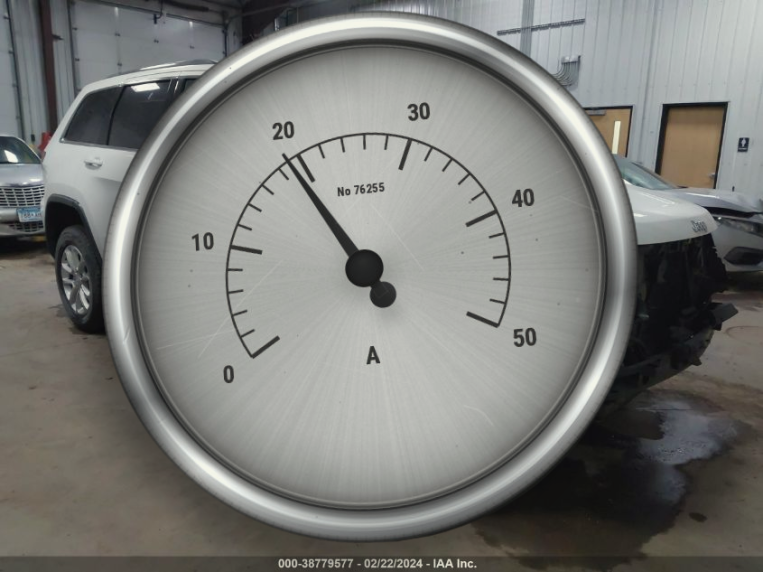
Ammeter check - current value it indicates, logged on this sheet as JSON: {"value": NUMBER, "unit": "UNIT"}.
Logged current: {"value": 19, "unit": "A"}
